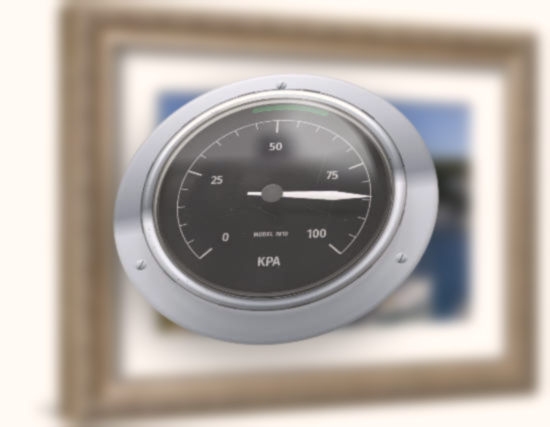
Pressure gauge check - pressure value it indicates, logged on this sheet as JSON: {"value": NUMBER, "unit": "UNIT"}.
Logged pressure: {"value": 85, "unit": "kPa"}
